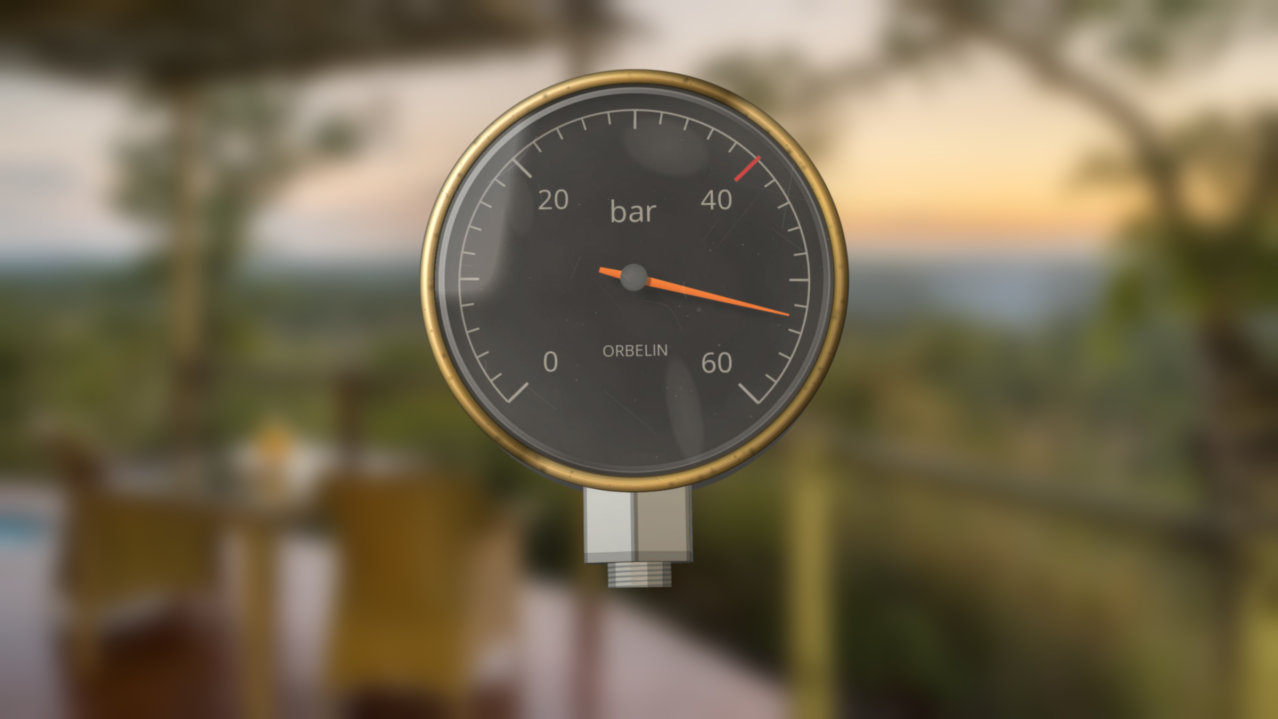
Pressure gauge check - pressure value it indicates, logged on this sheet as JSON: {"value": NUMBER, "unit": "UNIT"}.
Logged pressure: {"value": 53, "unit": "bar"}
